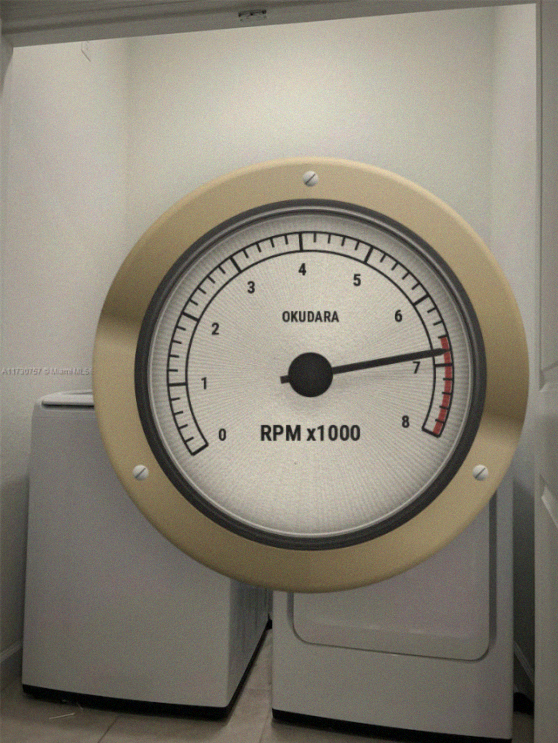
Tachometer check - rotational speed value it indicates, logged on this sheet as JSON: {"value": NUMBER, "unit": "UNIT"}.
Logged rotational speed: {"value": 6800, "unit": "rpm"}
